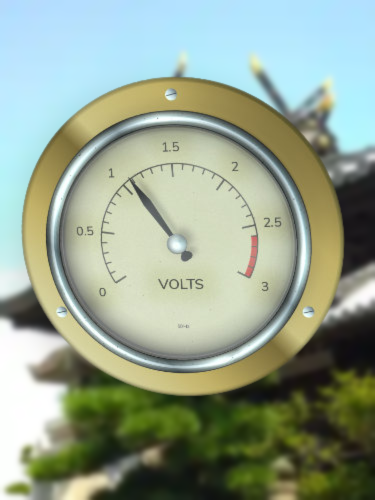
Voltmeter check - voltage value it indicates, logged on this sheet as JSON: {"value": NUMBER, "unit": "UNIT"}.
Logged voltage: {"value": 1.1, "unit": "V"}
